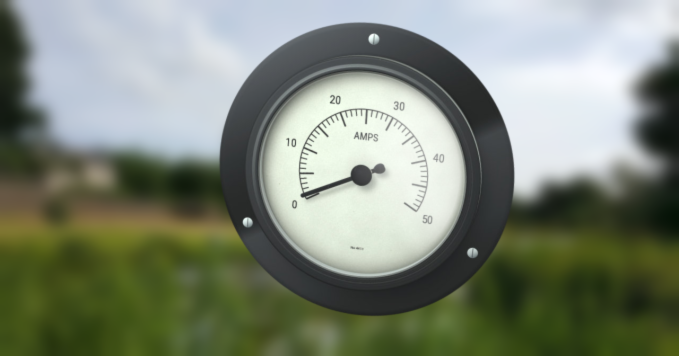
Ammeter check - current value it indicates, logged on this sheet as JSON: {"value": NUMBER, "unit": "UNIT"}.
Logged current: {"value": 1, "unit": "A"}
